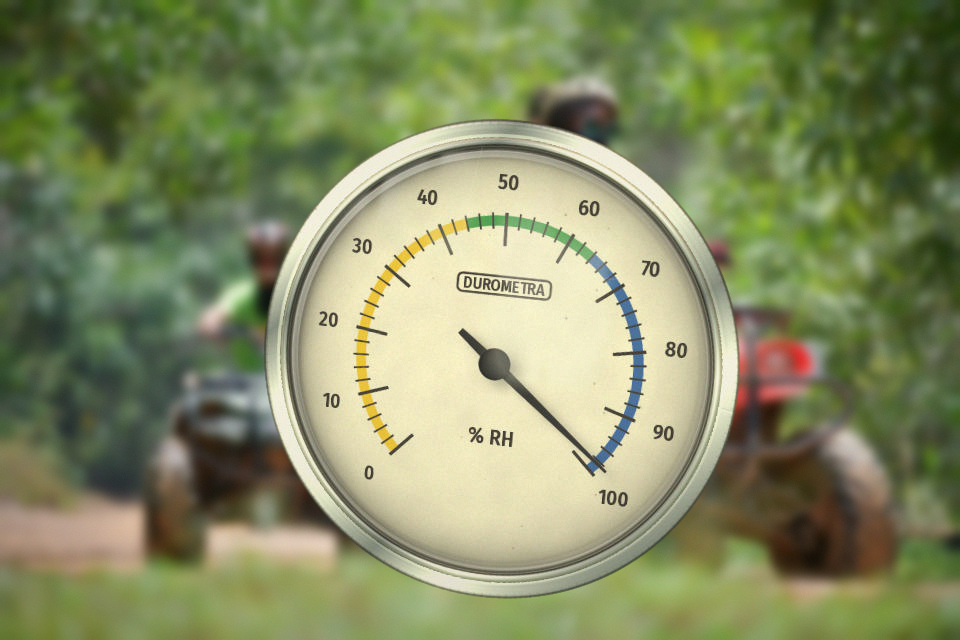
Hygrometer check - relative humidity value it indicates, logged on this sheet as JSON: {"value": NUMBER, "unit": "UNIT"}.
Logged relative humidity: {"value": 98, "unit": "%"}
